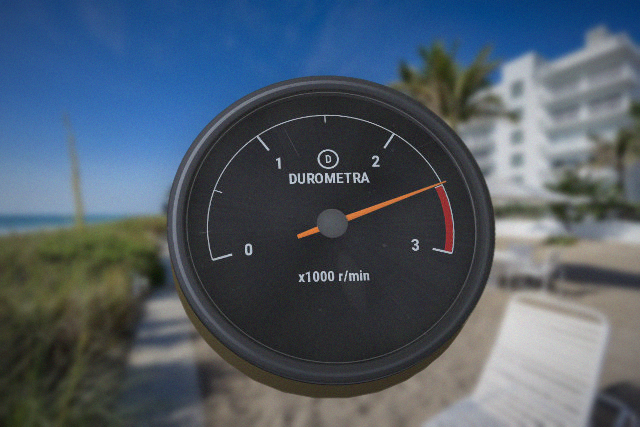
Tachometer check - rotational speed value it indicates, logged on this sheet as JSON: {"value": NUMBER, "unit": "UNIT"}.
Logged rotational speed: {"value": 2500, "unit": "rpm"}
